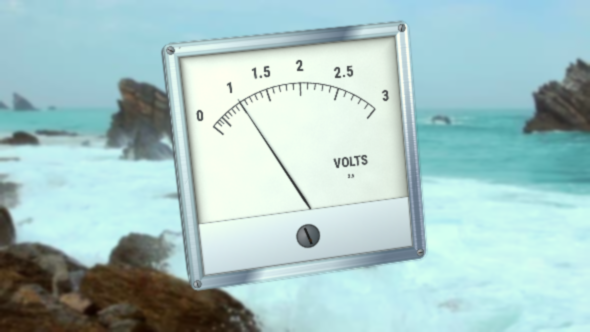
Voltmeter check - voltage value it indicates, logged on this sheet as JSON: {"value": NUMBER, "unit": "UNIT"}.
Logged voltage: {"value": 1, "unit": "V"}
